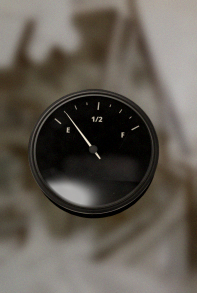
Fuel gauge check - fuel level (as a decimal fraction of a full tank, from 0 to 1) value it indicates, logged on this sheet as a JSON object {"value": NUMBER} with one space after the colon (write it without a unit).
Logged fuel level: {"value": 0.125}
